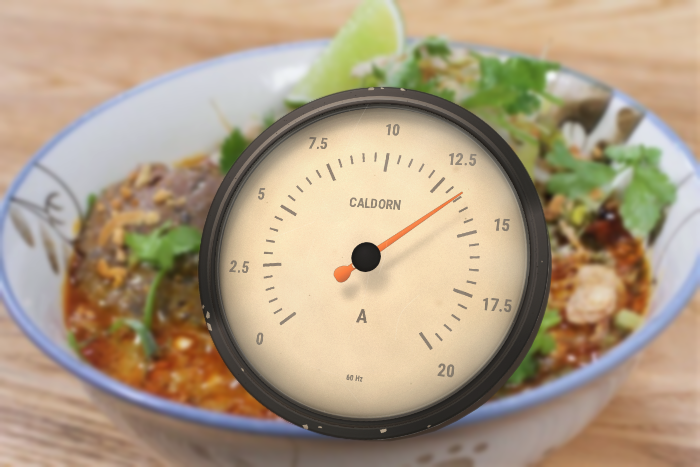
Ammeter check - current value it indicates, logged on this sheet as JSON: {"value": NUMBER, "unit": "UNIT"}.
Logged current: {"value": 13.5, "unit": "A"}
